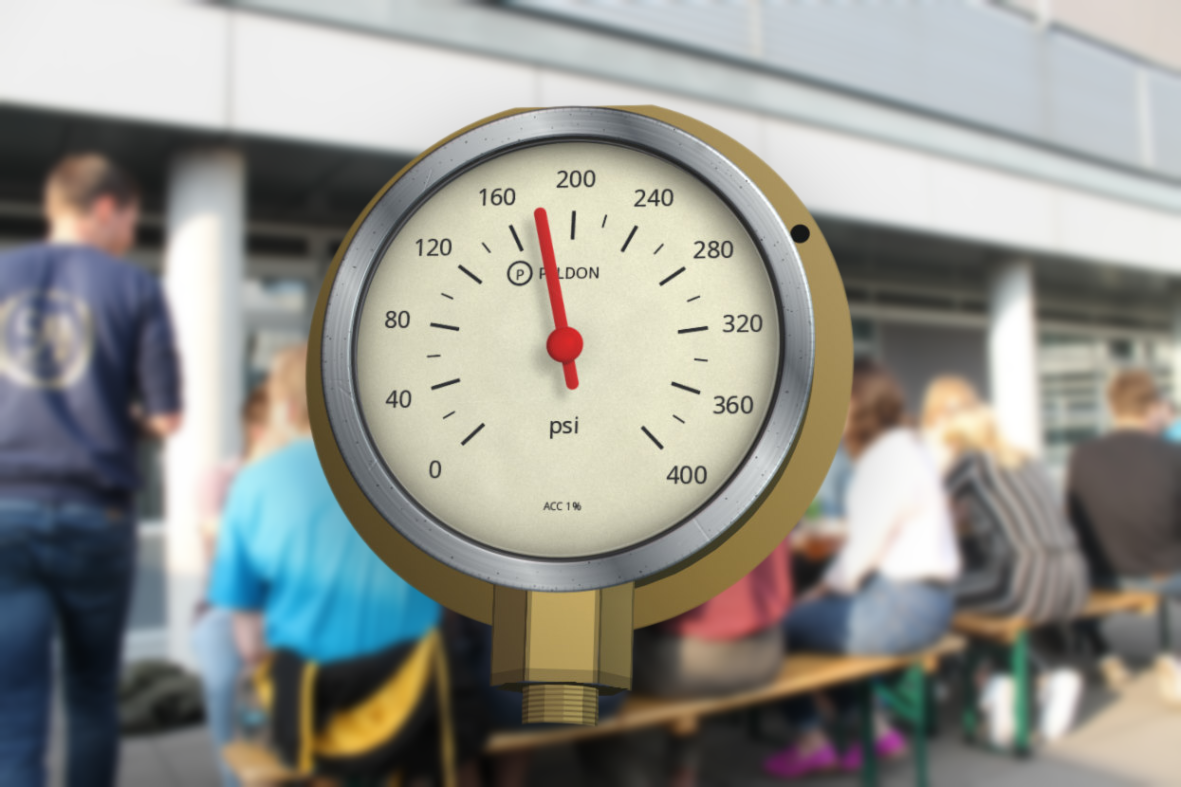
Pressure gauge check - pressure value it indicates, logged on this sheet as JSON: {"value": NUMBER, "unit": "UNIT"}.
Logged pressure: {"value": 180, "unit": "psi"}
